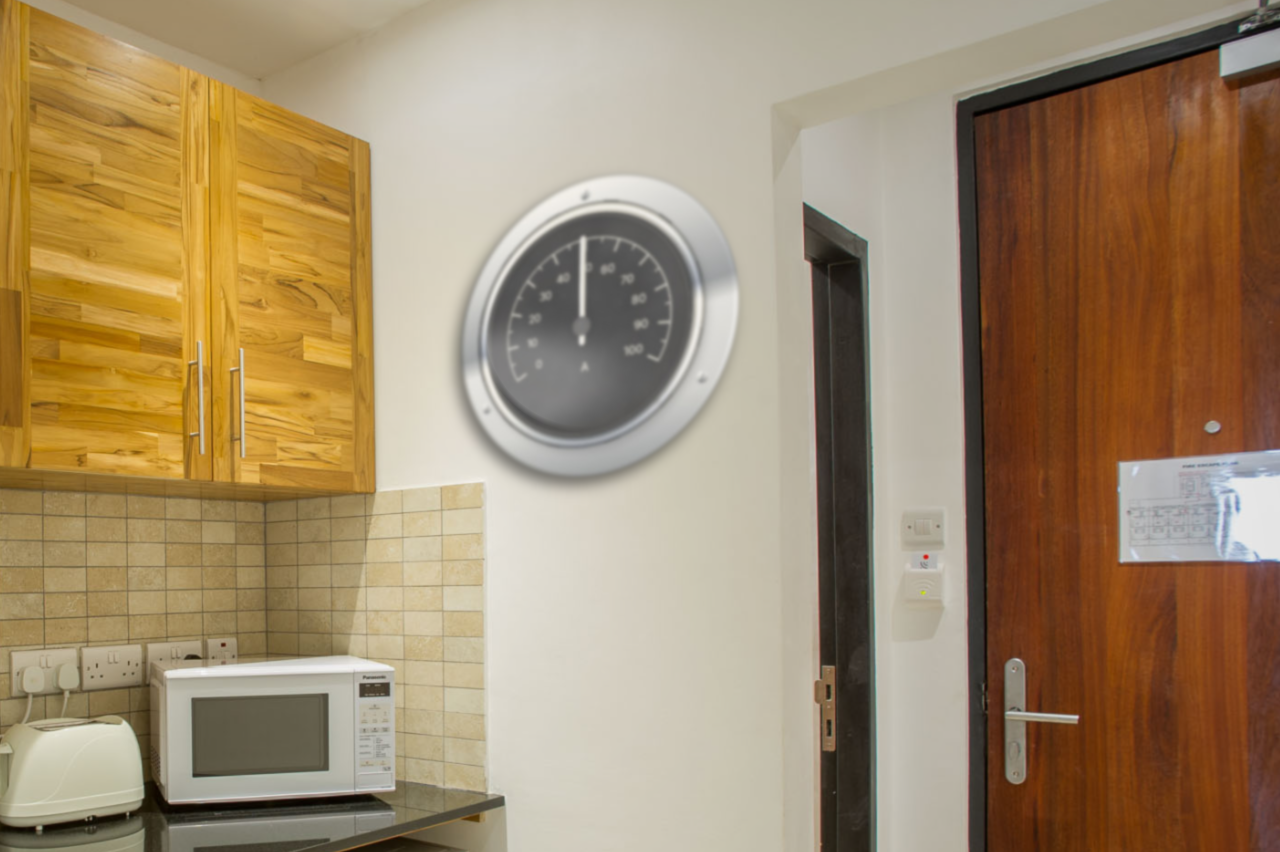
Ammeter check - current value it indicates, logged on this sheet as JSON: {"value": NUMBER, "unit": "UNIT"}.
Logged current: {"value": 50, "unit": "A"}
